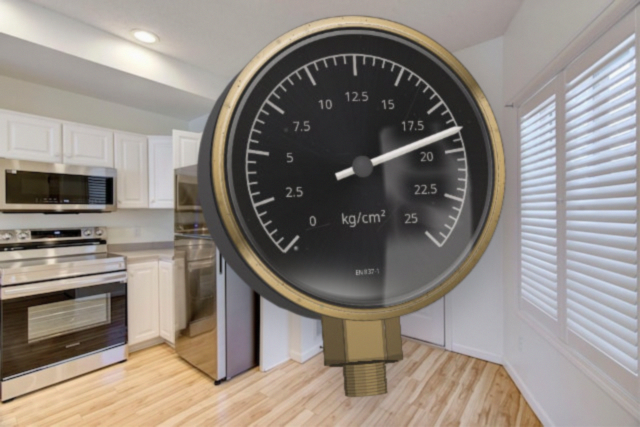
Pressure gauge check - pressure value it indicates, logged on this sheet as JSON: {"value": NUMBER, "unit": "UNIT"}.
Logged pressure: {"value": 19, "unit": "kg/cm²"}
